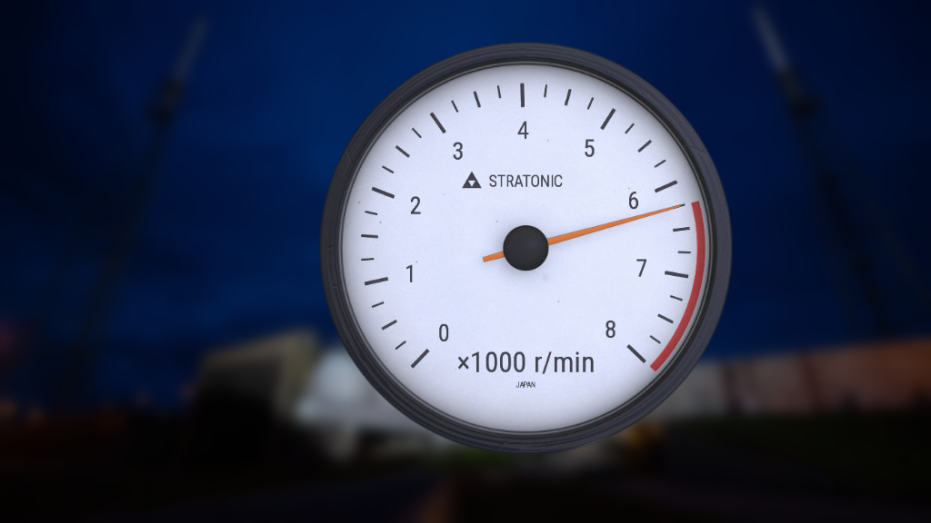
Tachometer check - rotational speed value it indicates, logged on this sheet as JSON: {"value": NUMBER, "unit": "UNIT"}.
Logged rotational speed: {"value": 6250, "unit": "rpm"}
